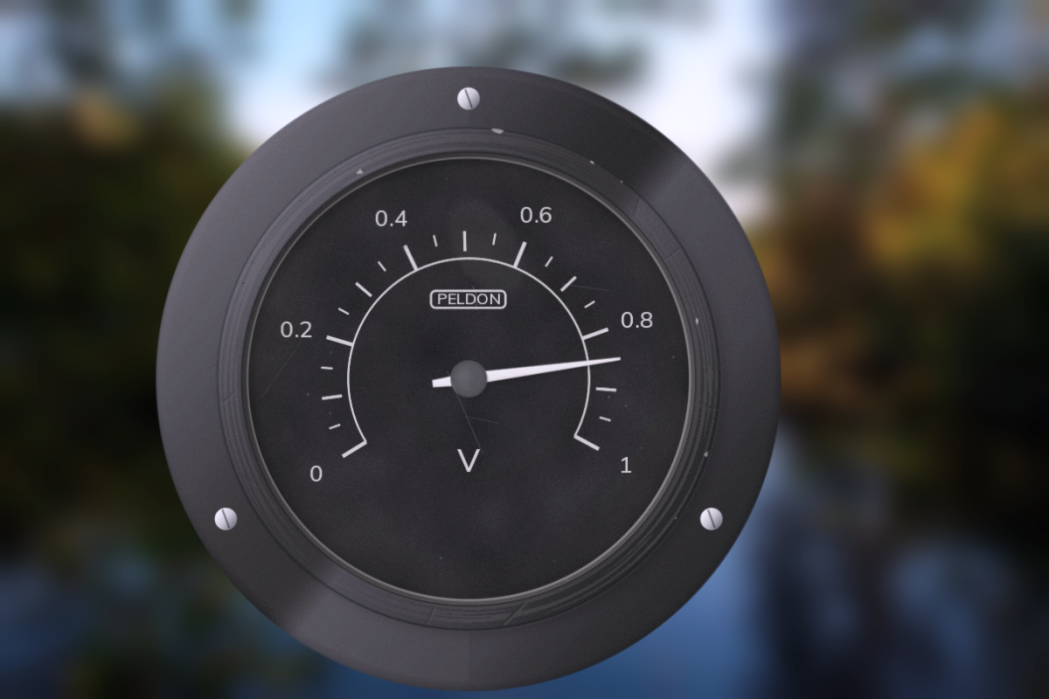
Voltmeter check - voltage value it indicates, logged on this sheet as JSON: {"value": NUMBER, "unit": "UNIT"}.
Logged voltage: {"value": 0.85, "unit": "V"}
